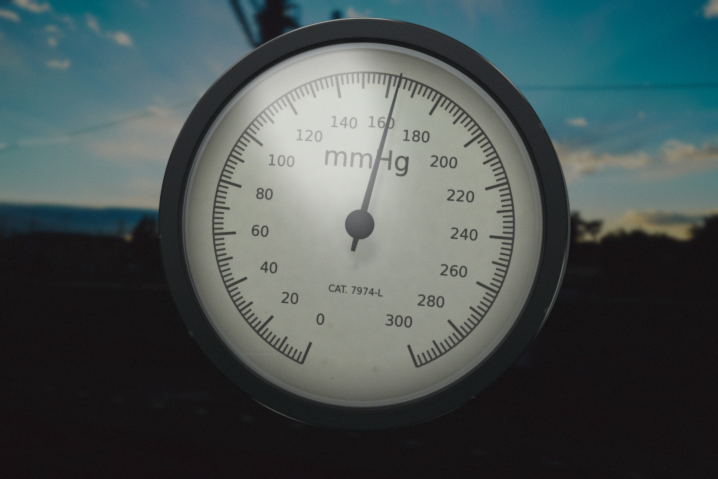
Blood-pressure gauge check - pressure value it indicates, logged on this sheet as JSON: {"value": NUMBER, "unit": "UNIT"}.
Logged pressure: {"value": 164, "unit": "mmHg"}
